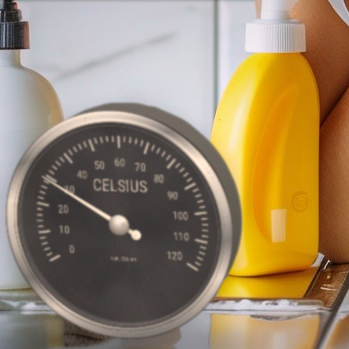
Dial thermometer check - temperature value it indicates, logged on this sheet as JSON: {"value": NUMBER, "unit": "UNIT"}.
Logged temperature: {"value": 30, "unit": "°C"}
